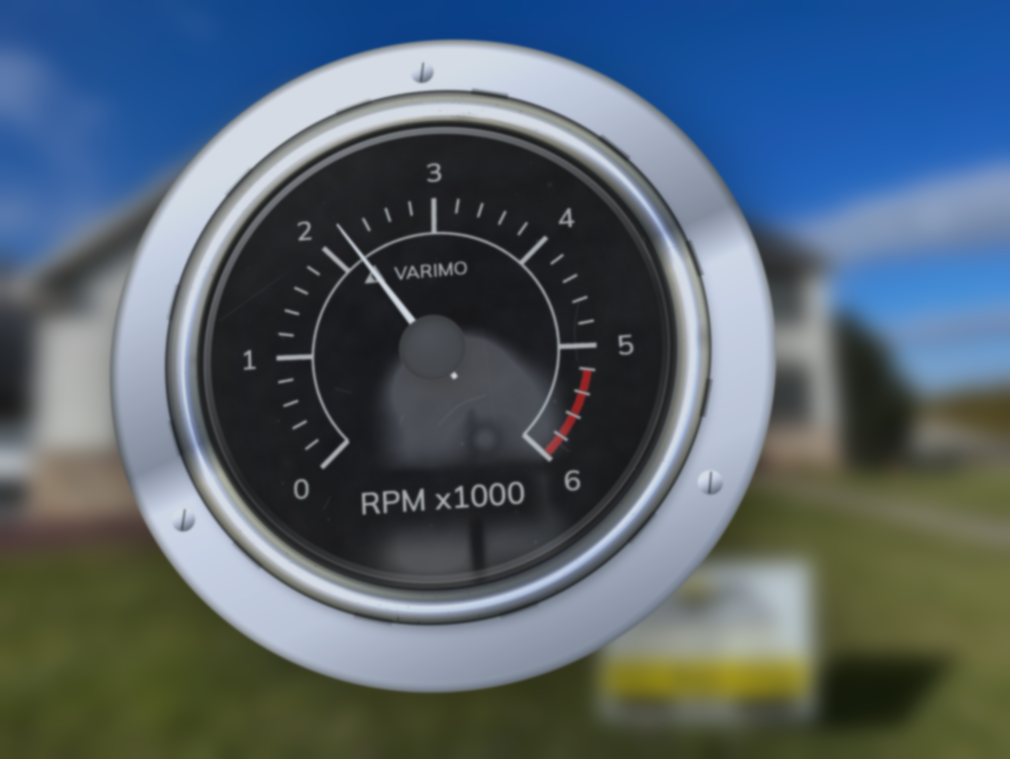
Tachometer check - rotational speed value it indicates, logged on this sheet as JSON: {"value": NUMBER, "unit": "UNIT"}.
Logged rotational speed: {"value": 2200, "unit": "rpm"}
